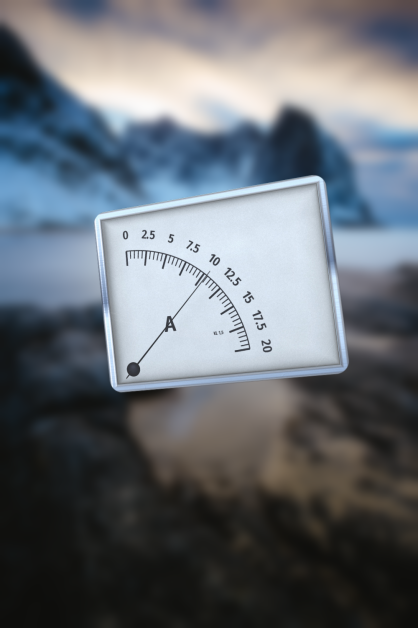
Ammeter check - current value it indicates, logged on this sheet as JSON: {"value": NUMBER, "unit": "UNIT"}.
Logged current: {"value": 10.5, "unit": "A"}
